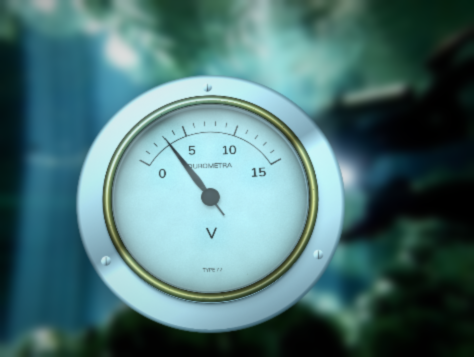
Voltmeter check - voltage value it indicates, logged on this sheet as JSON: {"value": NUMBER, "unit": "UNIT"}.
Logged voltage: {"value": 3, "unit": "V"}
